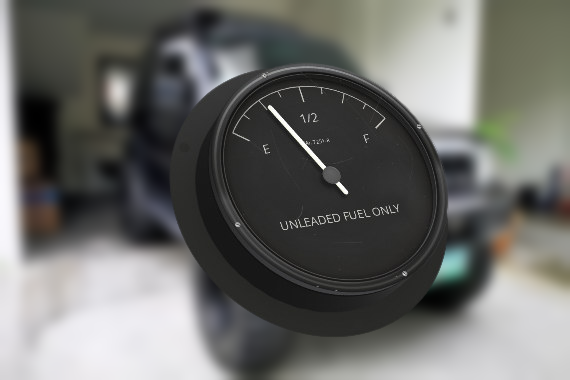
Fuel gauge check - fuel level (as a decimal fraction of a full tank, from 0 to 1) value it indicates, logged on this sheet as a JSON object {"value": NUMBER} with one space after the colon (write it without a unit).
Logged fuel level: {"value": 0.25}
